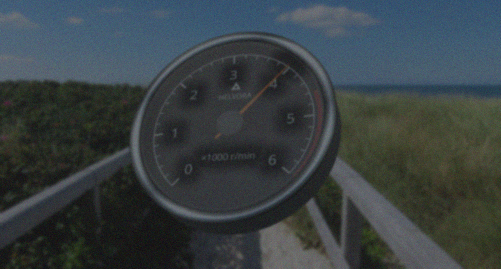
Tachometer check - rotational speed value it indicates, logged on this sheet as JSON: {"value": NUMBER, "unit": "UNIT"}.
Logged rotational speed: {"value": 4000, "unit": "rpm"}
